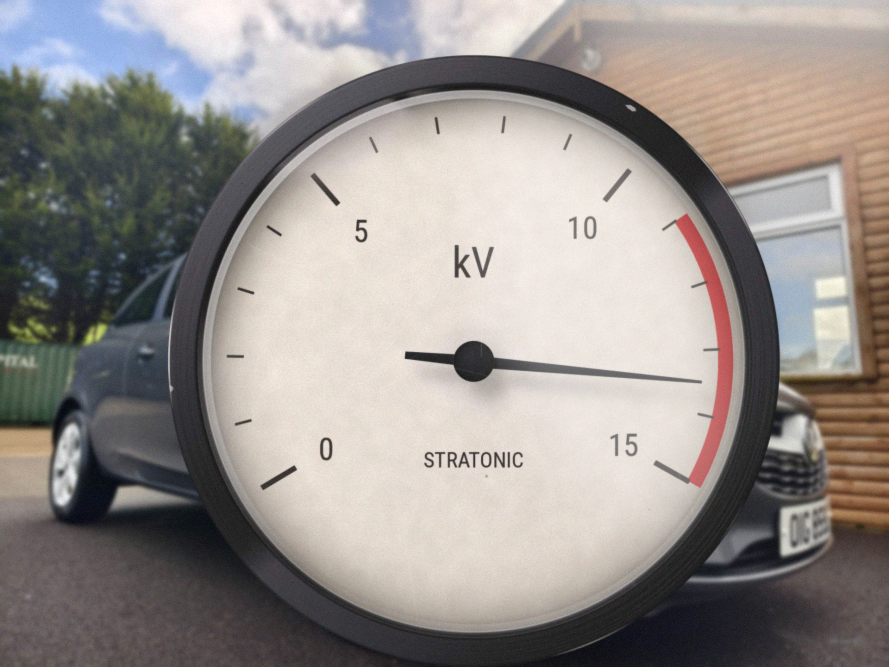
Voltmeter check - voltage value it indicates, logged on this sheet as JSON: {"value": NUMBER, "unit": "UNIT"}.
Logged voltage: {"value": 13.5, "unit": "kV"}
